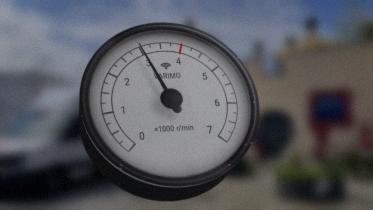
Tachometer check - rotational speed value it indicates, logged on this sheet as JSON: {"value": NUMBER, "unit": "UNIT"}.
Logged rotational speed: {"value": 3000, "unit": "rpm"}
